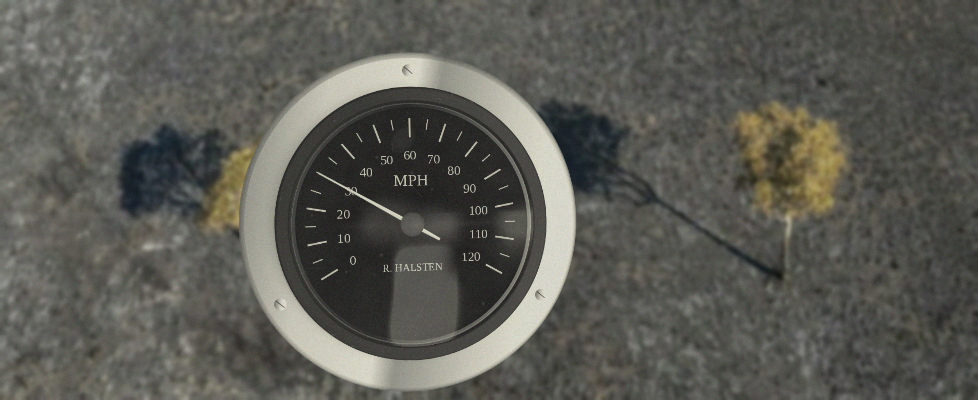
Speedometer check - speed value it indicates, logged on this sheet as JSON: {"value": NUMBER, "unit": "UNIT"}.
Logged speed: {"value": 30, "unit": "mph"}
